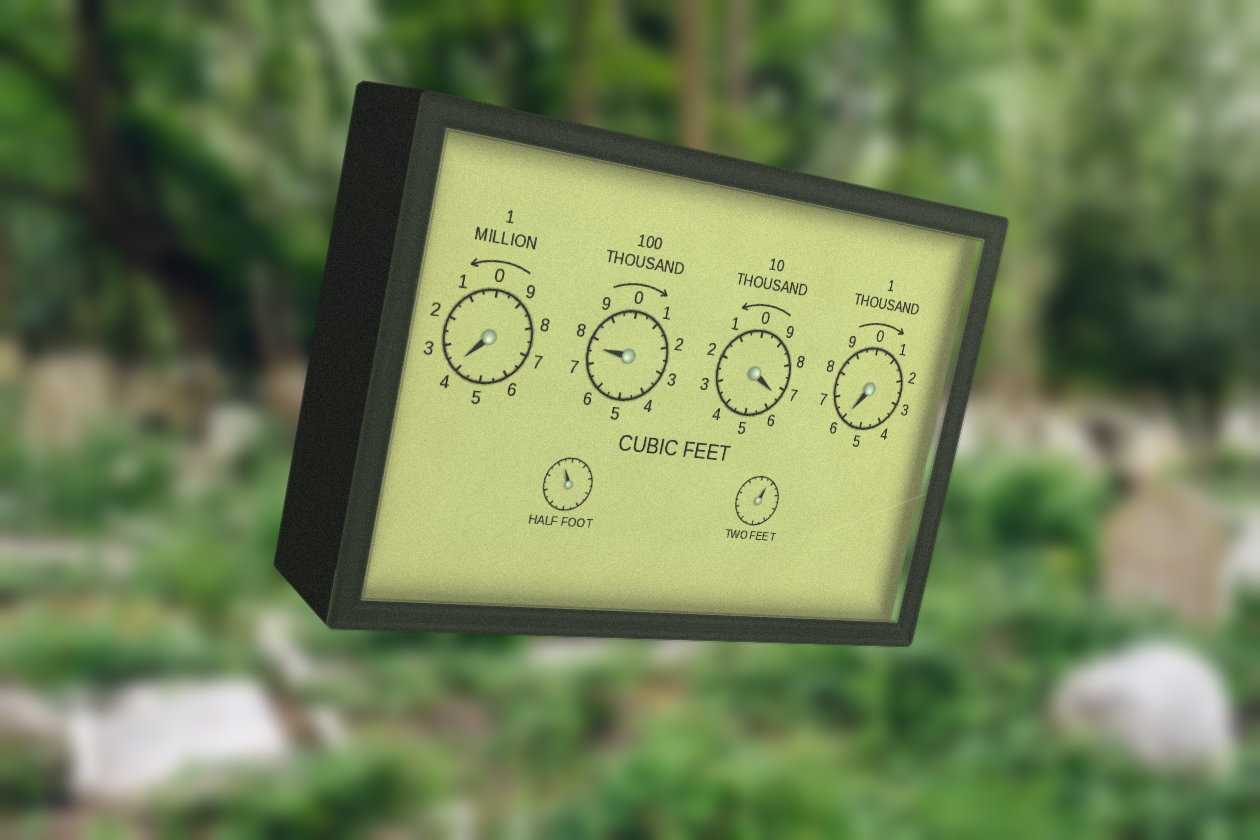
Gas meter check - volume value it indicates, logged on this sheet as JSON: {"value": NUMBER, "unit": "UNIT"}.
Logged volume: {"value": 376600, "unit": "ft³"}
